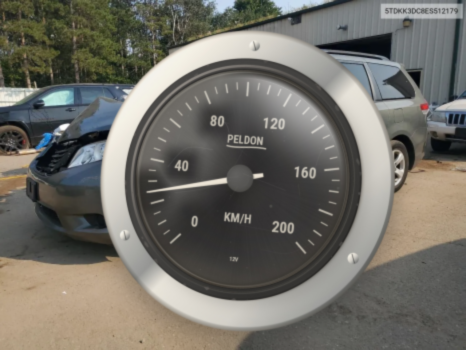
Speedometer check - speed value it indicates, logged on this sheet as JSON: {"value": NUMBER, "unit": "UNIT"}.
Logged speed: {"value": 25, "unit": "km/h"}
